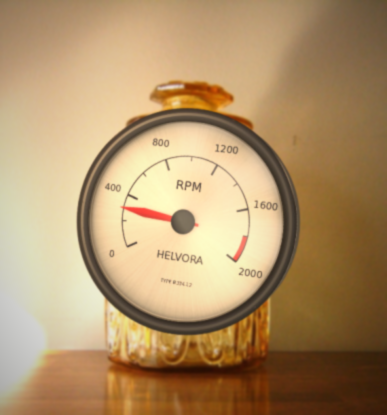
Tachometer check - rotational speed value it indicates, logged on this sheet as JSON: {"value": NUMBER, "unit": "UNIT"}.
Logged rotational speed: {"value": 300, "unit": "rpm"}
